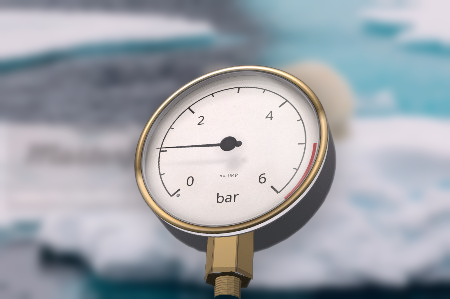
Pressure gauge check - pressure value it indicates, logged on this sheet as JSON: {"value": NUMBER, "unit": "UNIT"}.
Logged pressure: {"value": 1, "unit": "bar"}
